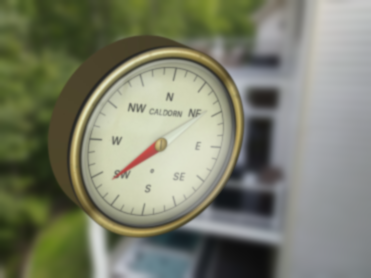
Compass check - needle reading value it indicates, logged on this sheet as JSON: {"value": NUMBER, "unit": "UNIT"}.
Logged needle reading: {"value": 230, "unit": "°"}
